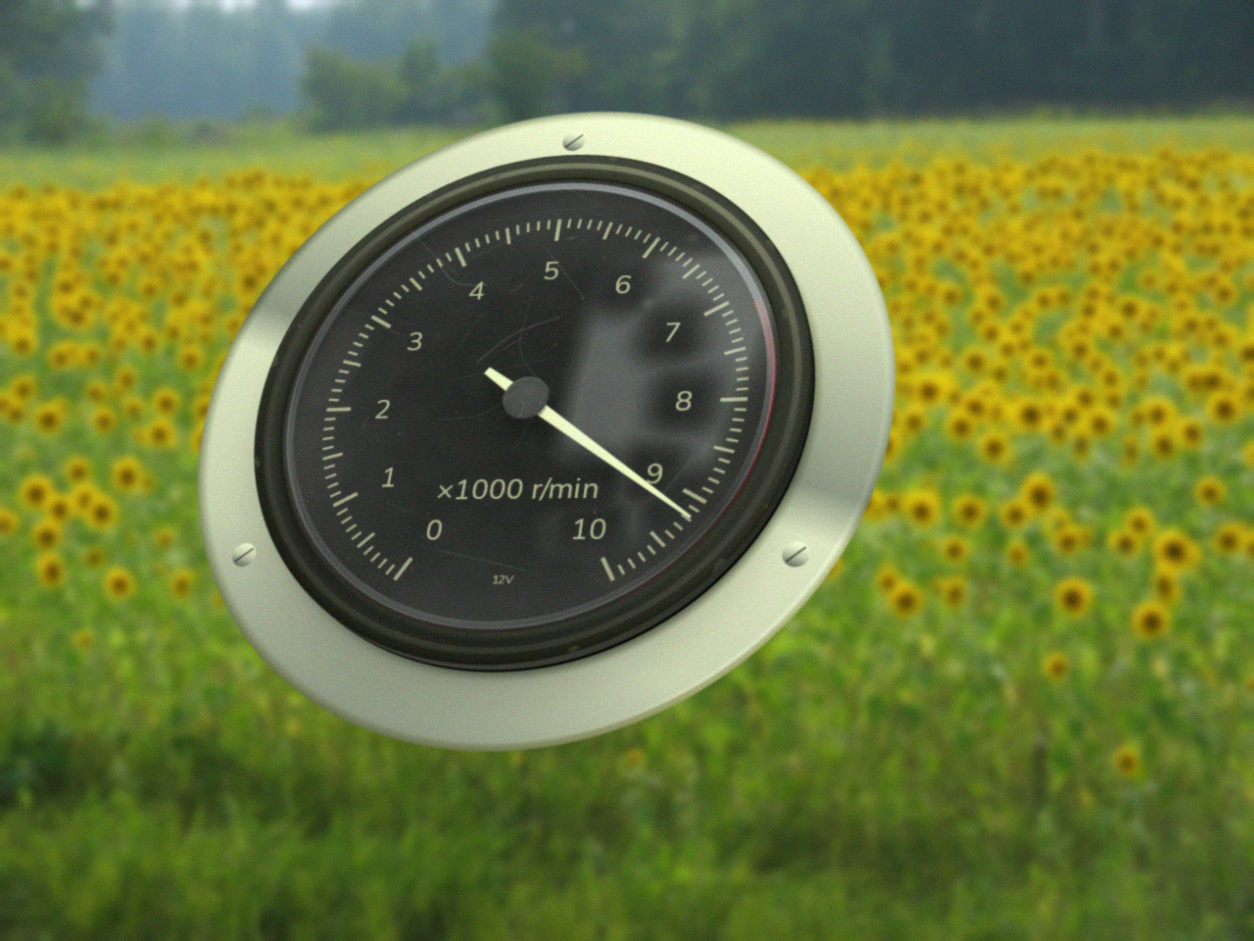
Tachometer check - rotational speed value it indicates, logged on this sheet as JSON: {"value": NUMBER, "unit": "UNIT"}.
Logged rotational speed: {"value": 9200, "unit": "rpm"}
